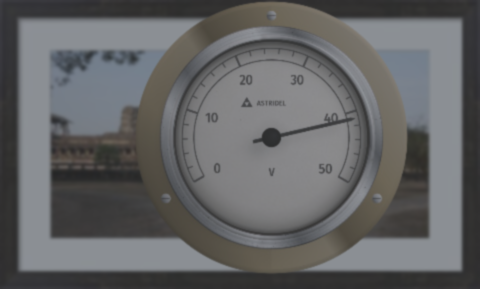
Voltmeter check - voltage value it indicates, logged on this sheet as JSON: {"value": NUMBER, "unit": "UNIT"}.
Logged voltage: {"value": 41, "unit": "V"}
